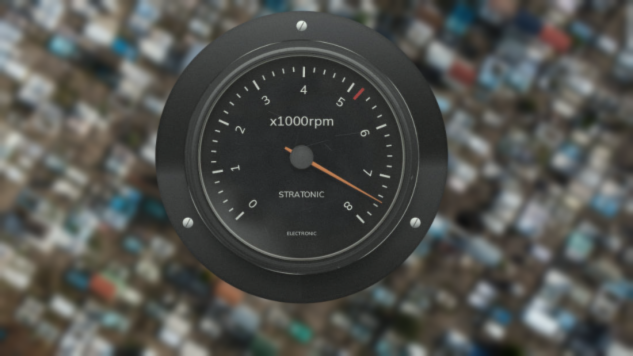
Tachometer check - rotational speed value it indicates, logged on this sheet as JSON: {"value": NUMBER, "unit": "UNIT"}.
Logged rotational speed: {"value": 7500, "unit": "rpm"}
